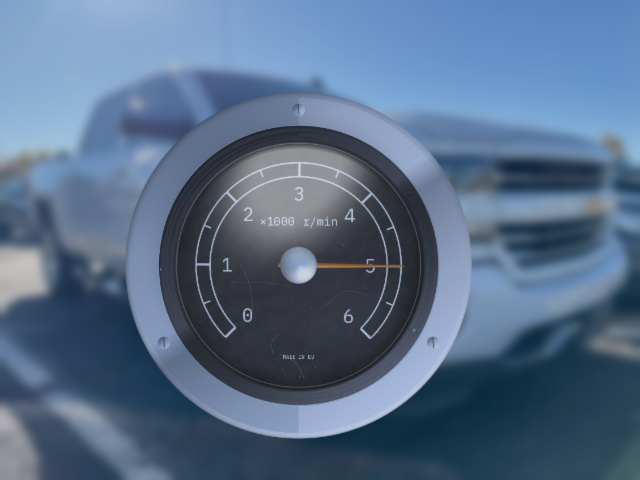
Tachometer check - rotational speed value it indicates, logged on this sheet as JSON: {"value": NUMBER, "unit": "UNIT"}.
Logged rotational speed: {"value": 5000, "unit": "rpm"}
